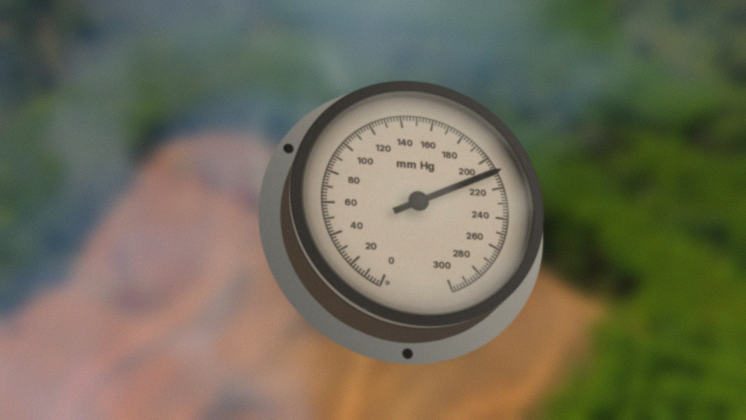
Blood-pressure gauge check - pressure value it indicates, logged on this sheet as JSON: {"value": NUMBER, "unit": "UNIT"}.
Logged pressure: {"value": 210, "unit": "mmHg"}
